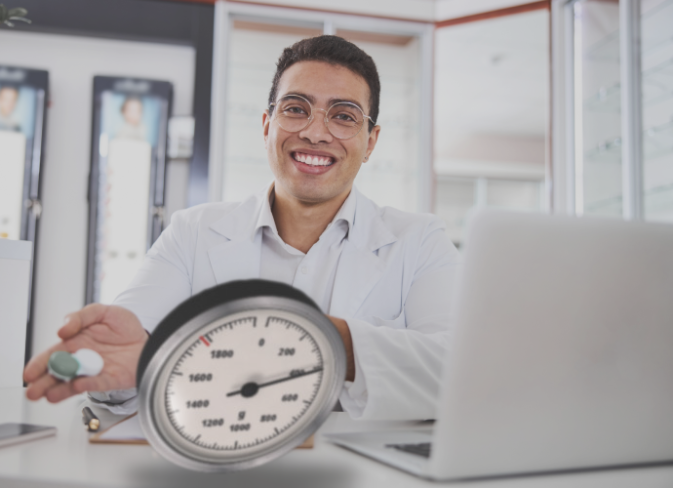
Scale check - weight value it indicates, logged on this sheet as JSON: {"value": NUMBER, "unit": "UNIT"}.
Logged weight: {"value": 400, "unit": "g"}
